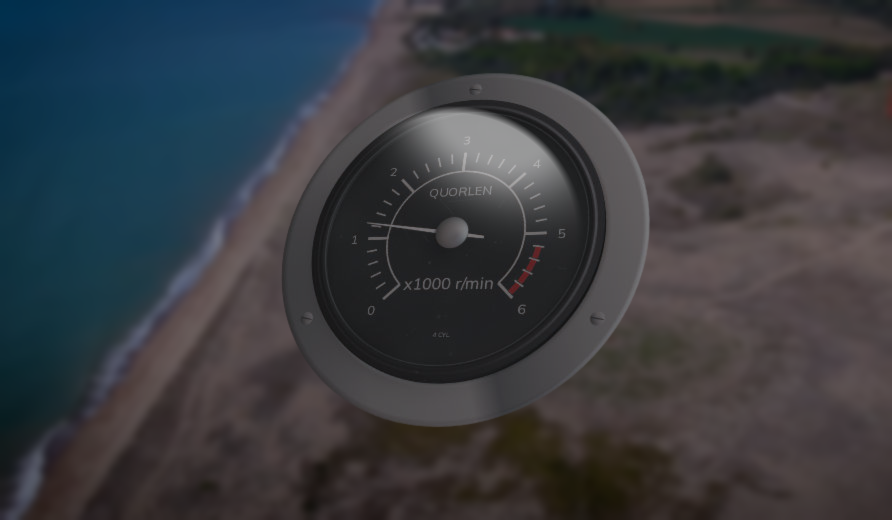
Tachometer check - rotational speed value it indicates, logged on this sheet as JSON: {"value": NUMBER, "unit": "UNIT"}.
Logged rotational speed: {"value": 1200, "unit": "rpm"}
